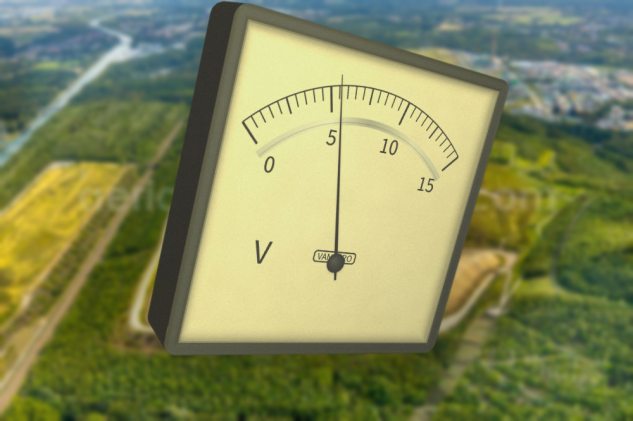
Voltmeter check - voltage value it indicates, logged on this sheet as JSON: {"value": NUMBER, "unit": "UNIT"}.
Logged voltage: {"value": 5.5, "unit": "V"}
